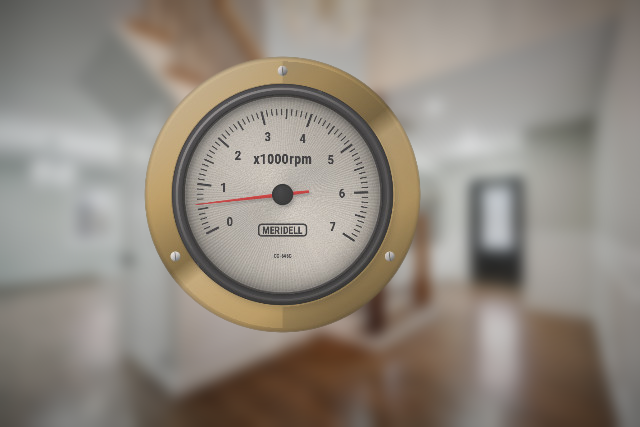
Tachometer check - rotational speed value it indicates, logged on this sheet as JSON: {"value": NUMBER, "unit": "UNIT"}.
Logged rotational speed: {"value": 600, "unit": "rpm"}
